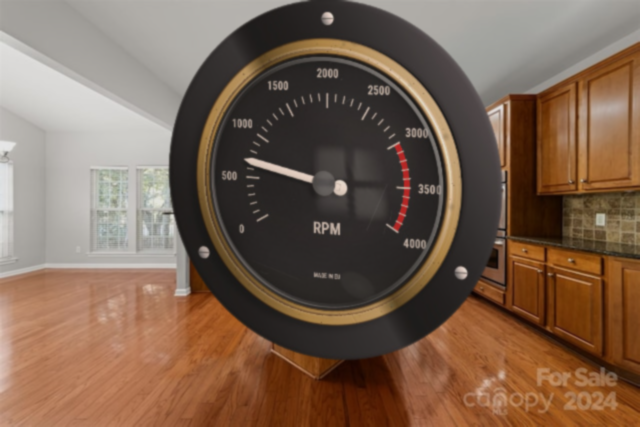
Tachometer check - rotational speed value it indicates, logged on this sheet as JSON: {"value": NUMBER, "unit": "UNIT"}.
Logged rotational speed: {"value": 700, "unit": "rpm"}
